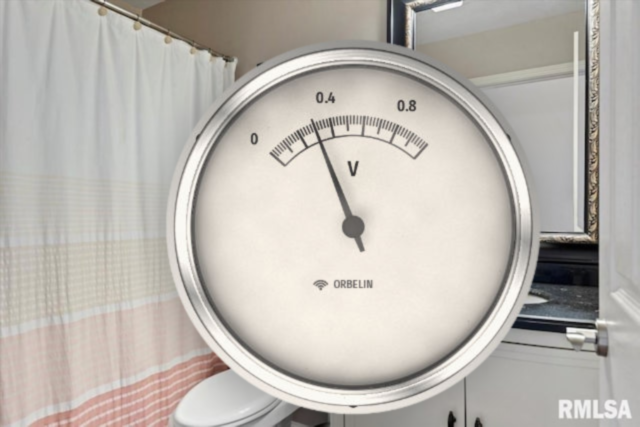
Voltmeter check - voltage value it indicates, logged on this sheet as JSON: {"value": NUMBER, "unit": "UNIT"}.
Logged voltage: {"value": 0.3, "unit": "V"}
